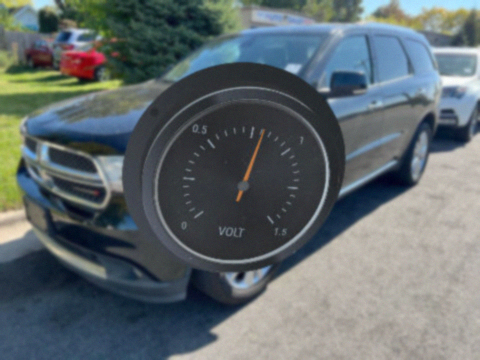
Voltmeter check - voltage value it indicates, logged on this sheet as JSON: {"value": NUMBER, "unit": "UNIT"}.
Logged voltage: {"value": 0.8, "unit": "V"}
